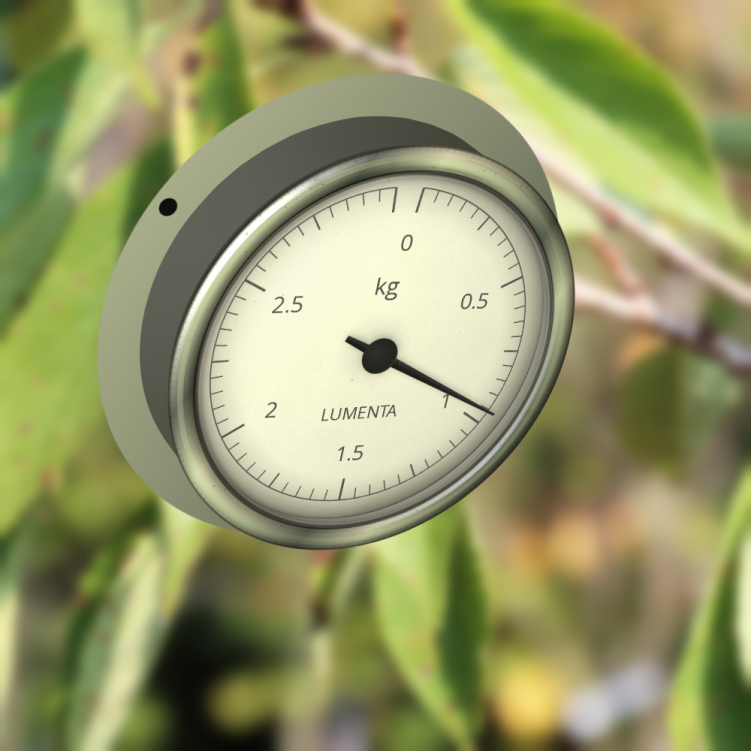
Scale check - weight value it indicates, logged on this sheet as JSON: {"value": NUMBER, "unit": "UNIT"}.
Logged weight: {"value": 0.95, "unit": "kg"}
